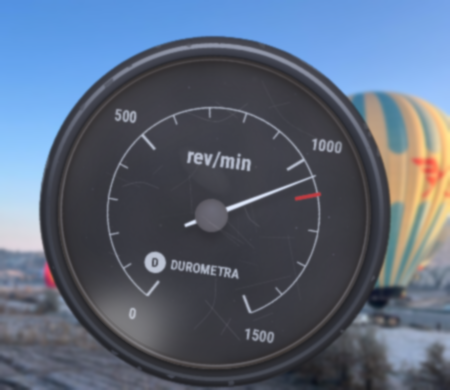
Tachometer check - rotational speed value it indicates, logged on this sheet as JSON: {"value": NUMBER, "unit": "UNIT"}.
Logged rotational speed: {"value": 1050, "unit": "rpm"}
